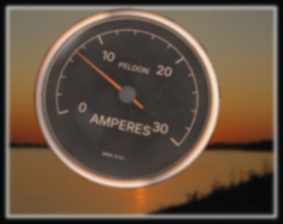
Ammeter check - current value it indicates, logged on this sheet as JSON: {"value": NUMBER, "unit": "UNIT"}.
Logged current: {"value": 7, "unit": "A"}
